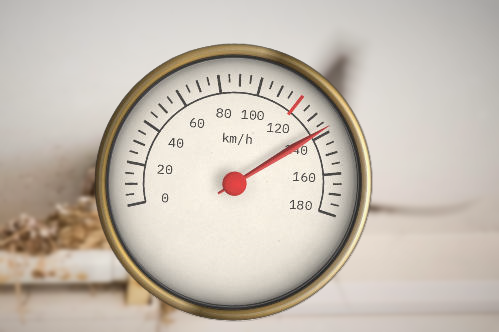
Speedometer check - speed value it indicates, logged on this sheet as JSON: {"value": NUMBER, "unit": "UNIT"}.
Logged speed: {"value": 137.5, "unit": "km/h"}
